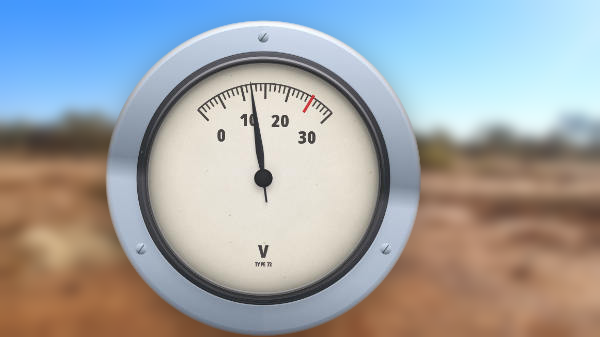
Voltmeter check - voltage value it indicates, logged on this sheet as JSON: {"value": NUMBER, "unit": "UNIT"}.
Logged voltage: {"value": 12, "unit": "V"}
